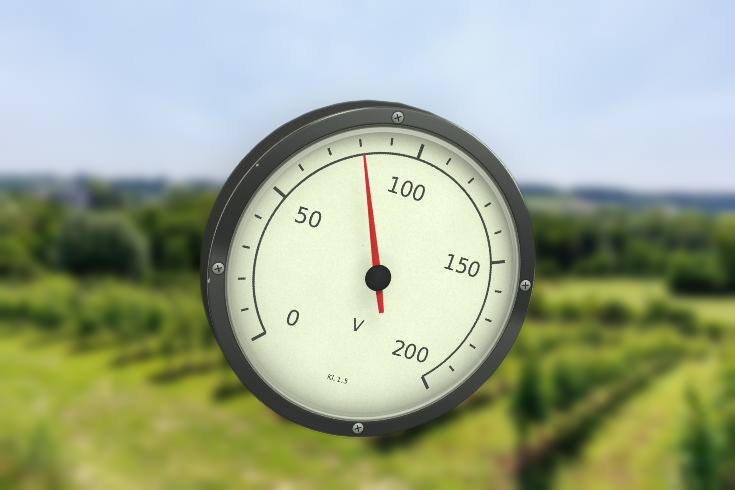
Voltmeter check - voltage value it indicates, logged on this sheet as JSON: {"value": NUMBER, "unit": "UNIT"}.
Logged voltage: {"value": 80, "unit": "V"}
